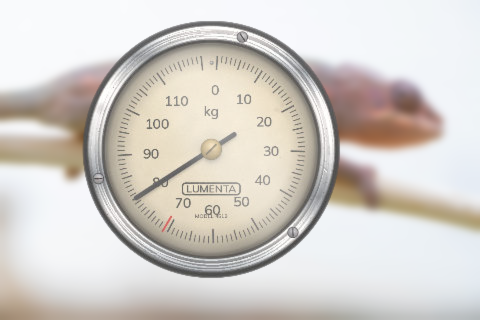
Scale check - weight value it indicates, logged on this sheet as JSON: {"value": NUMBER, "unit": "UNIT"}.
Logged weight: {"value": 80, "unit": "kg"}
